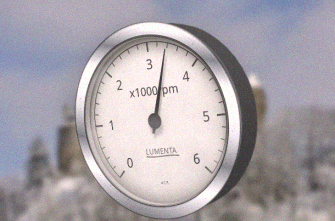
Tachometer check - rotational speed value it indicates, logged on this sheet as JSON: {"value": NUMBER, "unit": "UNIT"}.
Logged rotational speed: {"value": 3400, "unit": "rpm"}
